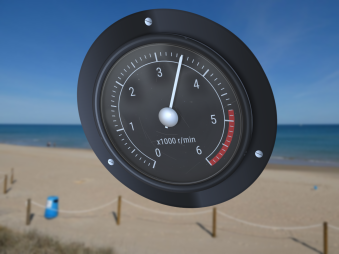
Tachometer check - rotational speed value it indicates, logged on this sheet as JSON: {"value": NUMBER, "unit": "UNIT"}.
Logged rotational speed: {"value": 3500, "unit": "rpm"}
